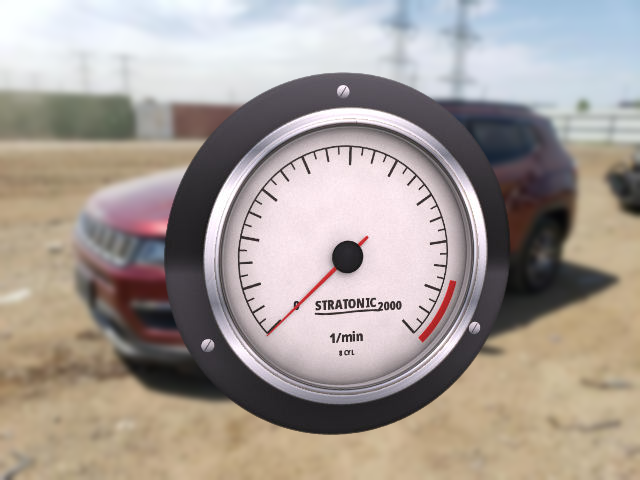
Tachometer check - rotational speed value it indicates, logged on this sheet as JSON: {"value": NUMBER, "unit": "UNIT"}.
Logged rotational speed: {"value": 0, "unit": "rpm"}
